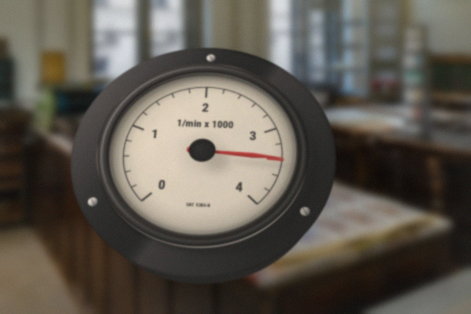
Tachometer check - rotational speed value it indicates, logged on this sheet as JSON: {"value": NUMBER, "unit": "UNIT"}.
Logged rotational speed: {"value": 3400, "unit": "rpm"}
